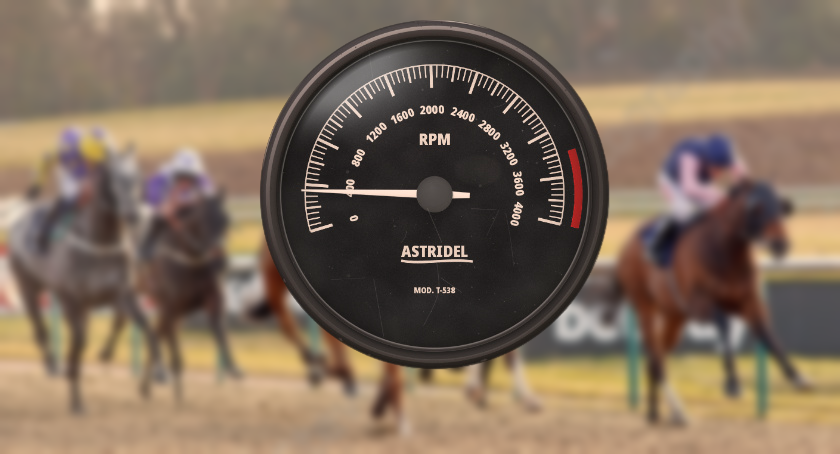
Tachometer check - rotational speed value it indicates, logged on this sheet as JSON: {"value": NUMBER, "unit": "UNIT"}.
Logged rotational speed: {"value": 350, "unit": "rpm"}
